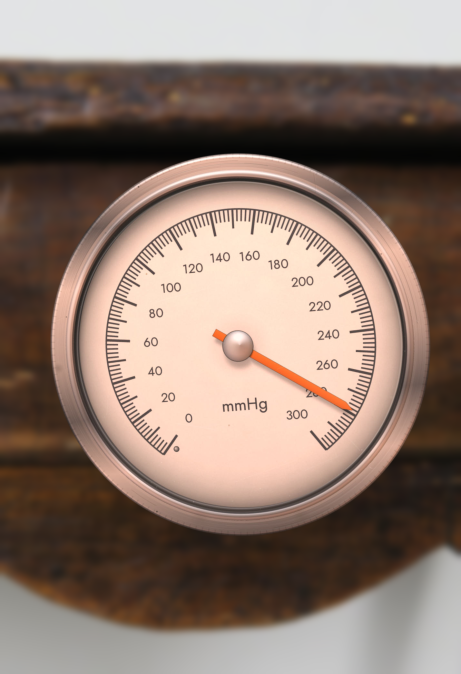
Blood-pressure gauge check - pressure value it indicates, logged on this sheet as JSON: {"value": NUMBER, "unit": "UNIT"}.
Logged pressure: {"value": 278, "unit": "mmHg"}
